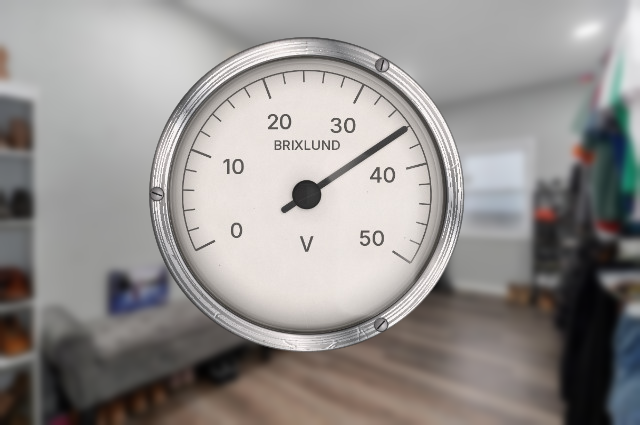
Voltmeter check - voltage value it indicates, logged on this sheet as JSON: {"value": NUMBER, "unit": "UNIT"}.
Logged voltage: {"value": 36, "unit": "V"}
